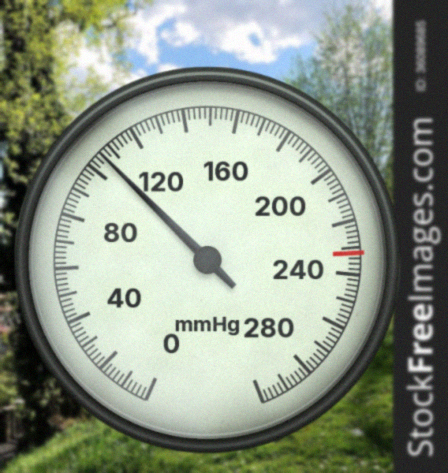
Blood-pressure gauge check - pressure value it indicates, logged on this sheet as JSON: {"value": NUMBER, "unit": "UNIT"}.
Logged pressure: {"value": 106, "unit": "mmHg"}
